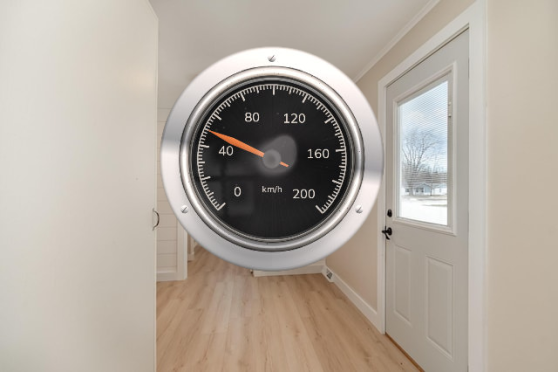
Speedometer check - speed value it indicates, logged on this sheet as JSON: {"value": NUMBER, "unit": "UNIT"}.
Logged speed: {"value": 50, "unit": "km/h"}
